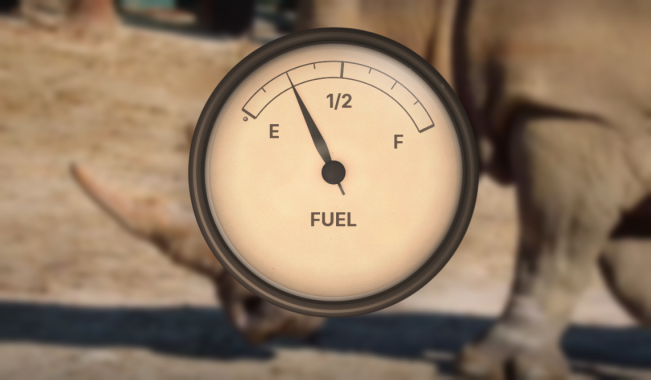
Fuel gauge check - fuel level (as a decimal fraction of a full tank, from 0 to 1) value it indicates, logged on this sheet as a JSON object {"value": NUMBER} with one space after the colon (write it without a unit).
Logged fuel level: {"value": 0.25}
